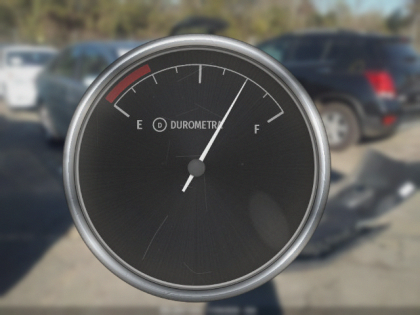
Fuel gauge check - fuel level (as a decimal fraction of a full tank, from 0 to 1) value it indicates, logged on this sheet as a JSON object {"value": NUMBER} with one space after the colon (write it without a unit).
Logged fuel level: {"value": 0.75}
